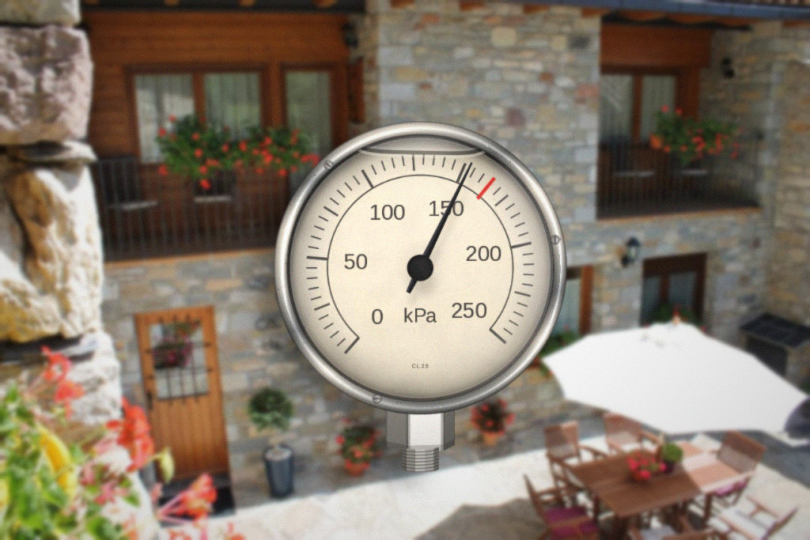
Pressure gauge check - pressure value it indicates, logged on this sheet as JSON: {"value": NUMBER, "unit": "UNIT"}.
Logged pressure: {"value": 152.5, "unit": "kPa"}
